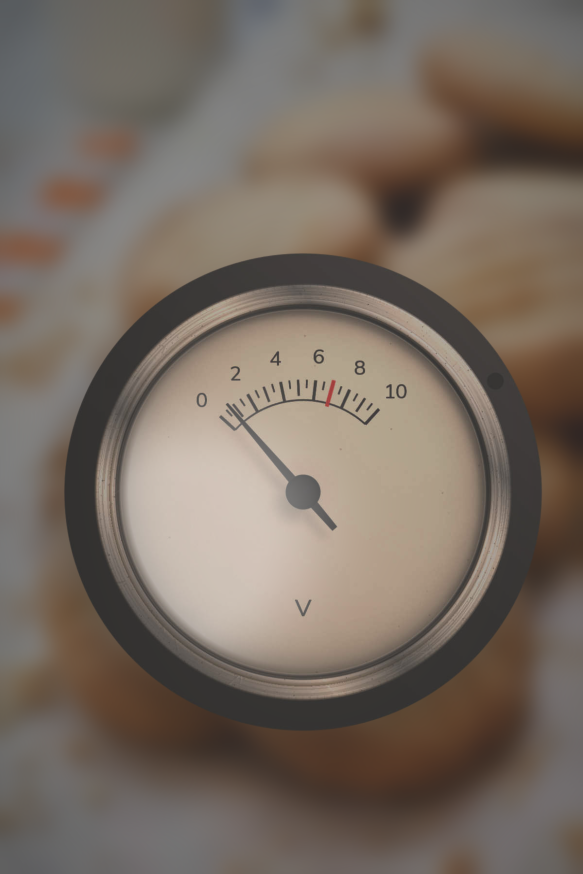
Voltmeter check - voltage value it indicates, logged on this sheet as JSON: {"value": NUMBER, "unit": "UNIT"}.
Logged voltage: {"value": 0.75, "unit": "V"}
